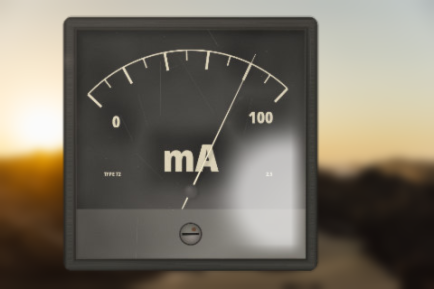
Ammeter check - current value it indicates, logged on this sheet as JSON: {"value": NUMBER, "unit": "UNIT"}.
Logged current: {"value": 80, "unit": "mA"}
